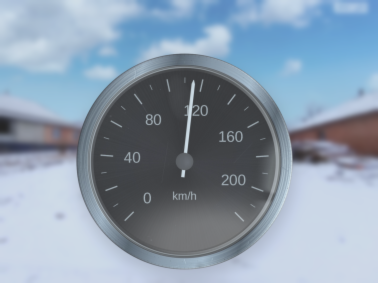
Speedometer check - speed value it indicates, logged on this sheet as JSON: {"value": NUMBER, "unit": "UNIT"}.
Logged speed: {"value": 115, "unit": "km/h"}
